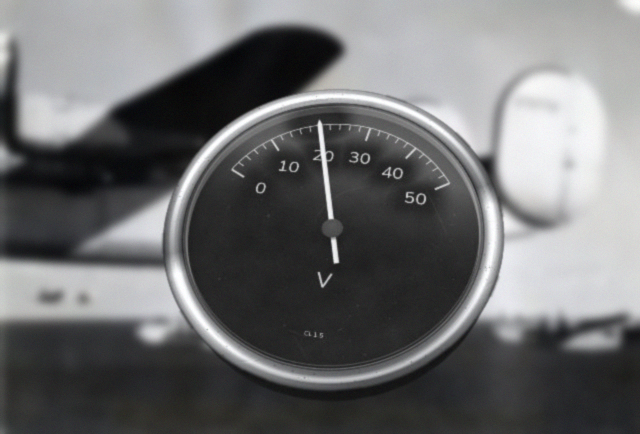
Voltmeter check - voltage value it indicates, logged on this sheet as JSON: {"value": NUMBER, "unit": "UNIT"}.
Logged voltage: {"value": 20, "unit": "V"}
